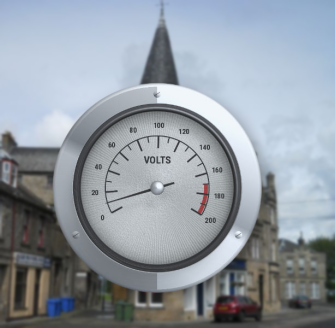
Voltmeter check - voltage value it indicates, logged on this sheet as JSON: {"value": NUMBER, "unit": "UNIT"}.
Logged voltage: {"value": 10, "unit": "V"}
